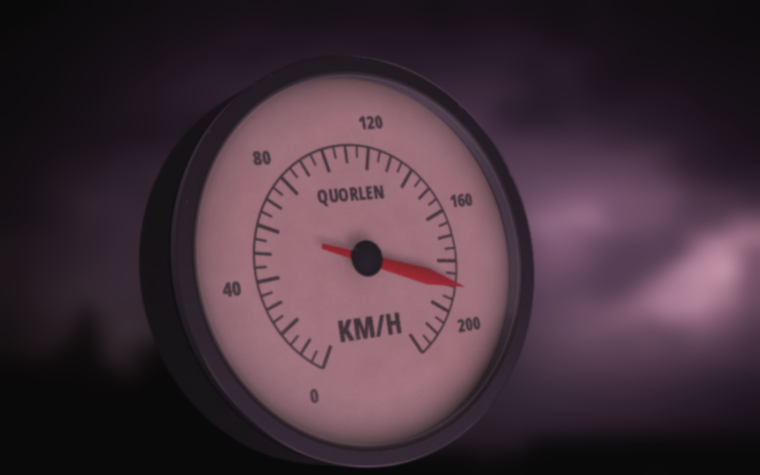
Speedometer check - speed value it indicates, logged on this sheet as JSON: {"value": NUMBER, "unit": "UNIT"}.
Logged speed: {"value": 190, "unit": "km/h"}
